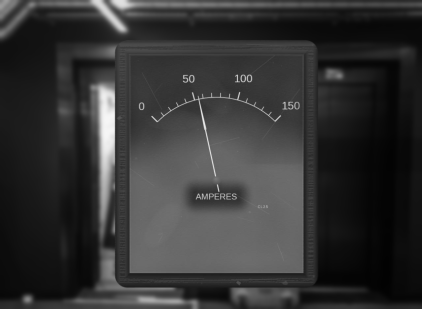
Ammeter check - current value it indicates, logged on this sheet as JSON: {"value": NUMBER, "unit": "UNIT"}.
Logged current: {"value": 55, "unit": "A"}
